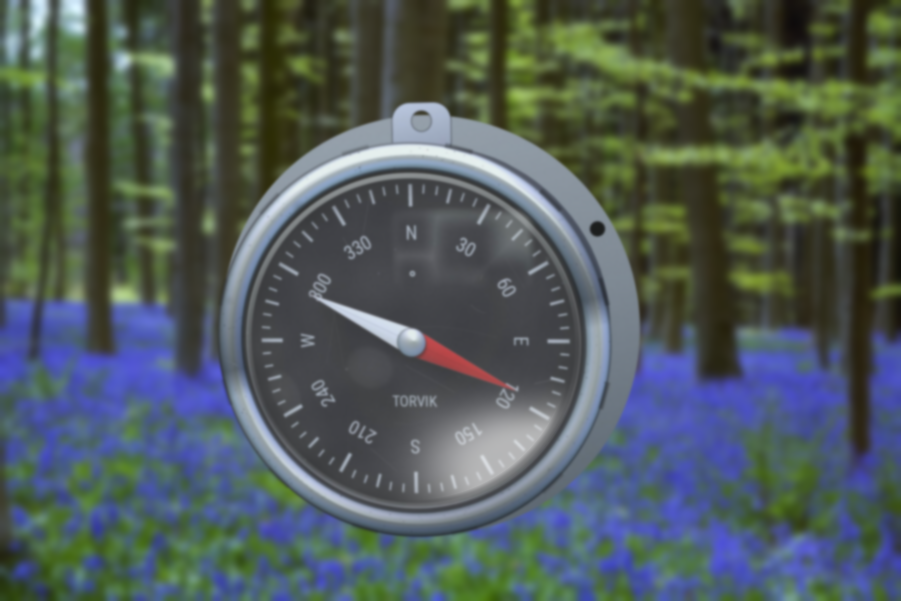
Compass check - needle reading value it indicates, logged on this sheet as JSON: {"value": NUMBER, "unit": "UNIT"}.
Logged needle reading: {"value": 115, "unit": "°"}
